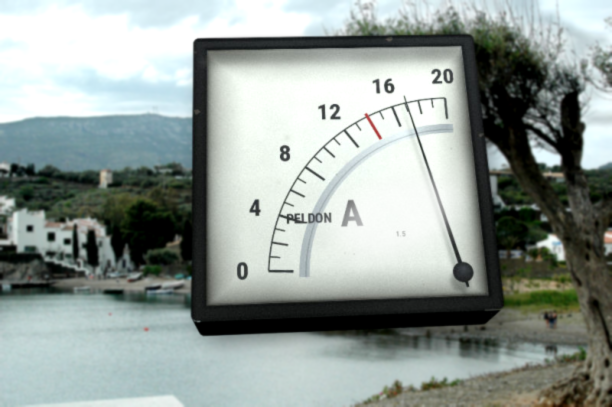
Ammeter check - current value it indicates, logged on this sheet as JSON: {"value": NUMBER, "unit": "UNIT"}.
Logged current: {"value": 17, "unit": "A"}
